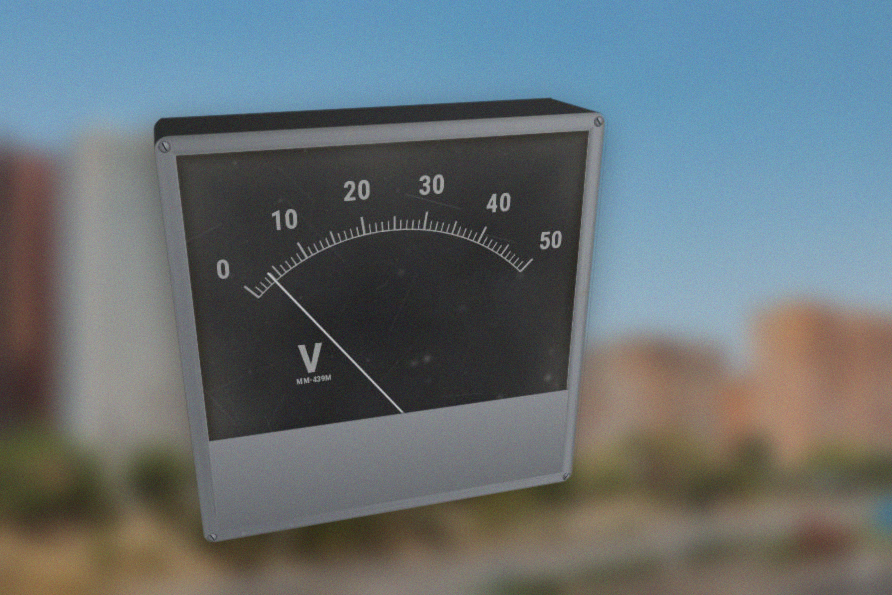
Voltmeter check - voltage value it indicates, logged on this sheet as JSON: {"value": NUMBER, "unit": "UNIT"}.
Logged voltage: {"value": 4, "unit": "V"}
